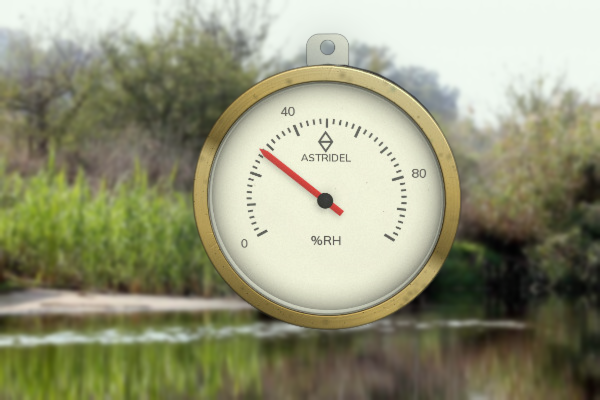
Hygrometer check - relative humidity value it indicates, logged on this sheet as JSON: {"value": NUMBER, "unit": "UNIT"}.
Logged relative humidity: {"value": 28, "unit": "%"}
